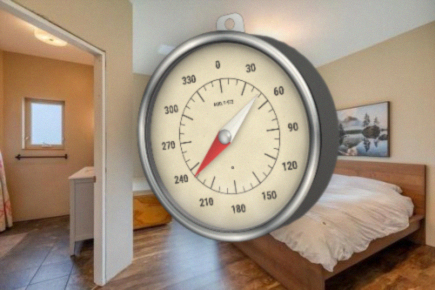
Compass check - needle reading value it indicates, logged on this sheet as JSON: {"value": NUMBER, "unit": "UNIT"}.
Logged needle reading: {"value": 230, "unit": "°"}
